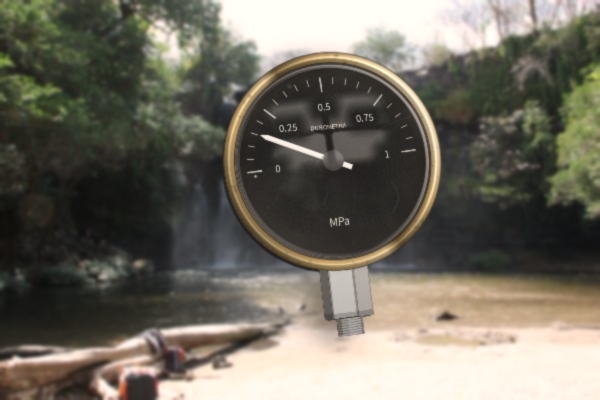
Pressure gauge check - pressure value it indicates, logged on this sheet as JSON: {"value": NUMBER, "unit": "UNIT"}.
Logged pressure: {"value": 0.15, "unit": "MPa"}
